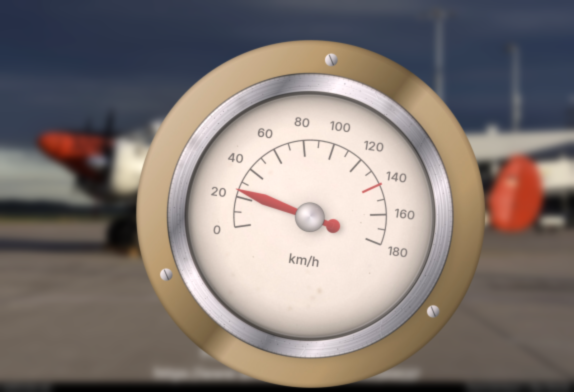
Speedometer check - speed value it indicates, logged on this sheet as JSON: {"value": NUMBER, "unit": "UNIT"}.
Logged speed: {"value": 25, "unit": "km/h"}
